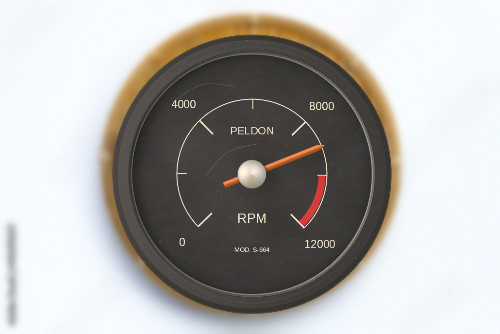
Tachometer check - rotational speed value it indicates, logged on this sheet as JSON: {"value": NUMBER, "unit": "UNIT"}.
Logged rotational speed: {"value": 9000, "unit": "rpm"}
